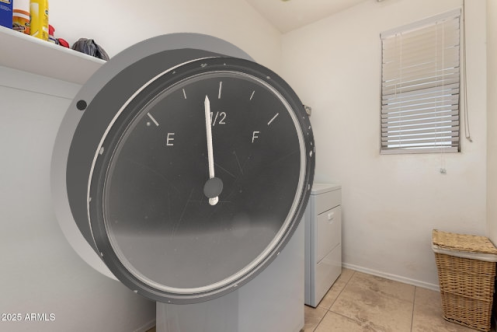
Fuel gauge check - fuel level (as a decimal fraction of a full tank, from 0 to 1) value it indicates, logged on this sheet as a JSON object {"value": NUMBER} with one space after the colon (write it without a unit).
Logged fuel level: {"value": 0.375}
